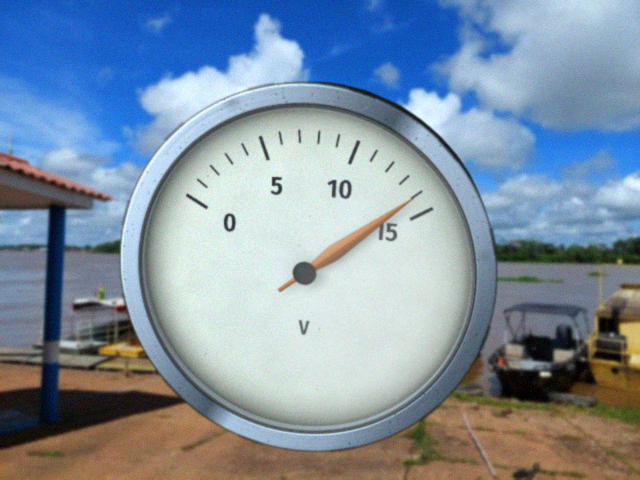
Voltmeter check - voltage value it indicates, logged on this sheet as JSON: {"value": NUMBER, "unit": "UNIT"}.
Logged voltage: {"value": 14, "unit": "V"}
